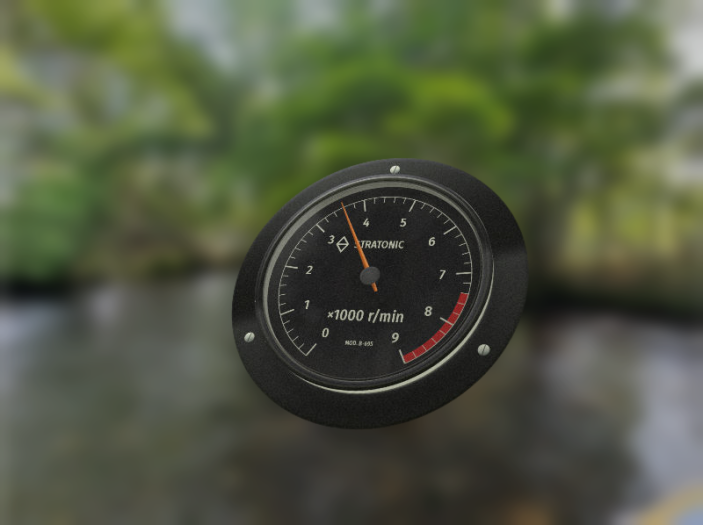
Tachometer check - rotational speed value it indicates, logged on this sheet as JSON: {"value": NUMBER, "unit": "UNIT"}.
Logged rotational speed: {"value": 3600, "unit": "rpm"}
